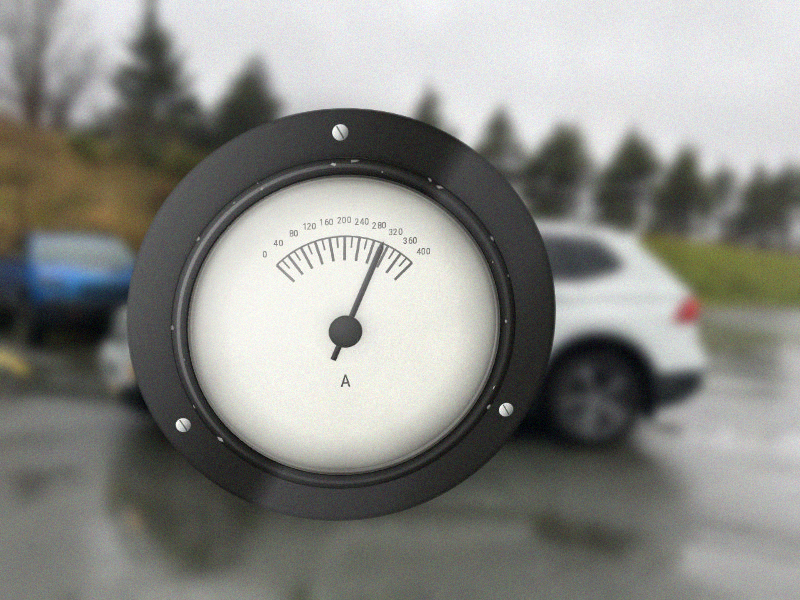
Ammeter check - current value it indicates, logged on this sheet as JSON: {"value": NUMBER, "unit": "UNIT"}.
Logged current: {"value": 300, "unit": "A"}
